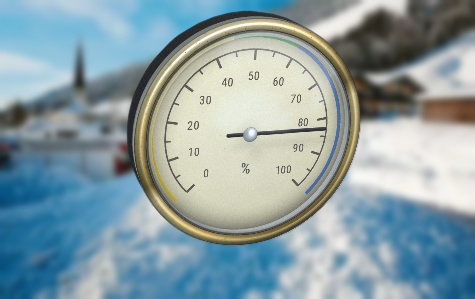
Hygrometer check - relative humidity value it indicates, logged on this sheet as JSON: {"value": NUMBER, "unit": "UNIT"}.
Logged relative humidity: {"value": 82.5, "unit": "%"}
